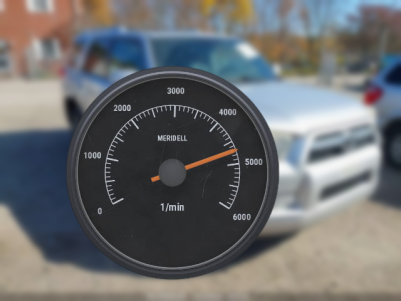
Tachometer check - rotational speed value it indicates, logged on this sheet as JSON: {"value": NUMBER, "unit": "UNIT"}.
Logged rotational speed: {"value": 4700, "unit": "rpm"}
